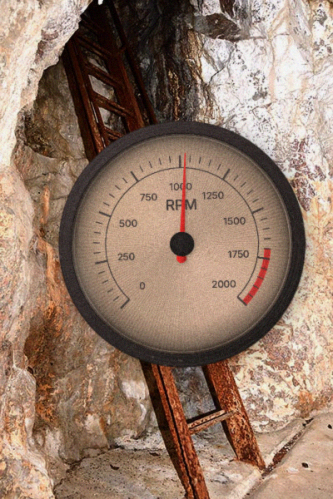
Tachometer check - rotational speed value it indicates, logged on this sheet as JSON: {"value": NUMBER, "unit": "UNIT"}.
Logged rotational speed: {"value": 1025, "unit": "rpm"}
